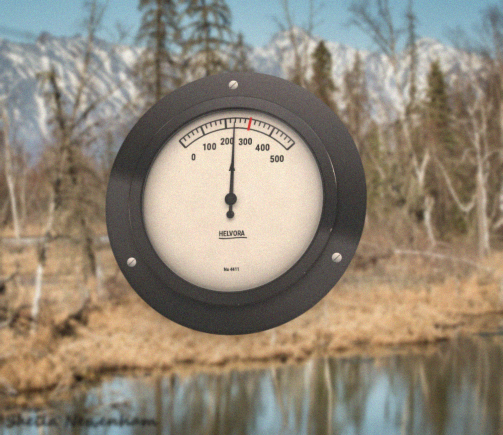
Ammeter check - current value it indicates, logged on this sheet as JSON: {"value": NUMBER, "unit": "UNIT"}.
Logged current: {"value": 240, "unit": "A"}
